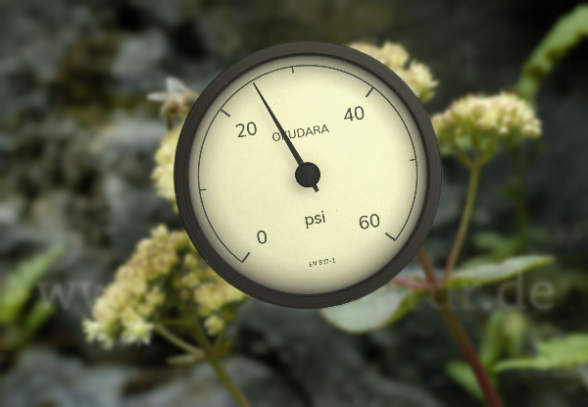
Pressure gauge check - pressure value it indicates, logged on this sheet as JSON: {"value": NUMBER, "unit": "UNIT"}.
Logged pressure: {"value": 25, "unit": "psi"}
